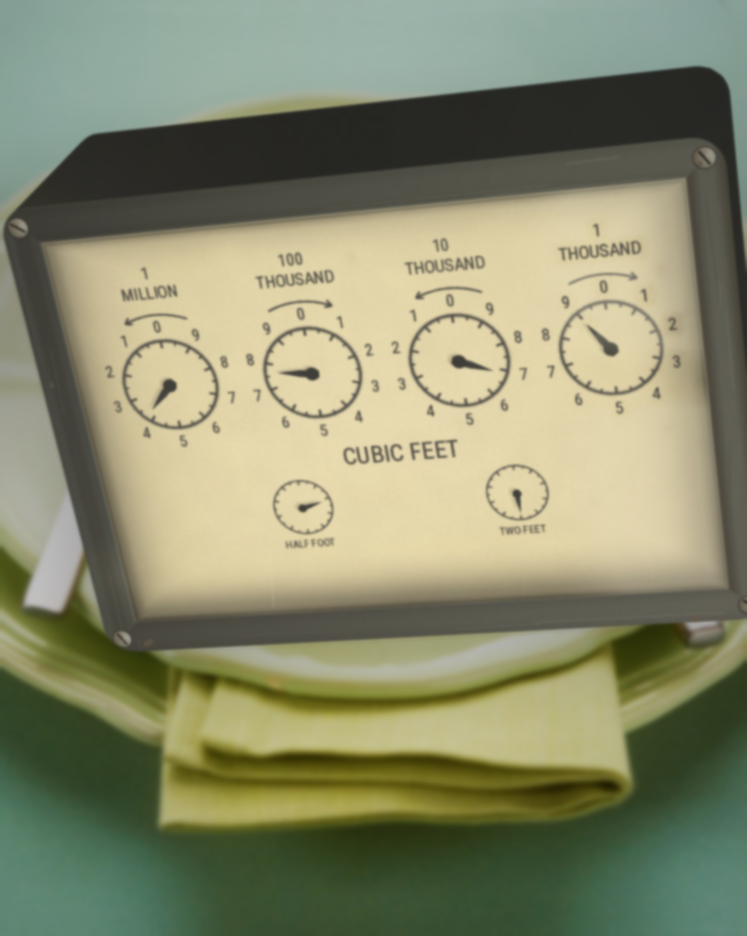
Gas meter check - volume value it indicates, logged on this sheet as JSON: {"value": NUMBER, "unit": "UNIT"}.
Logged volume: {"value": 376900, "unit": "ft³"}
